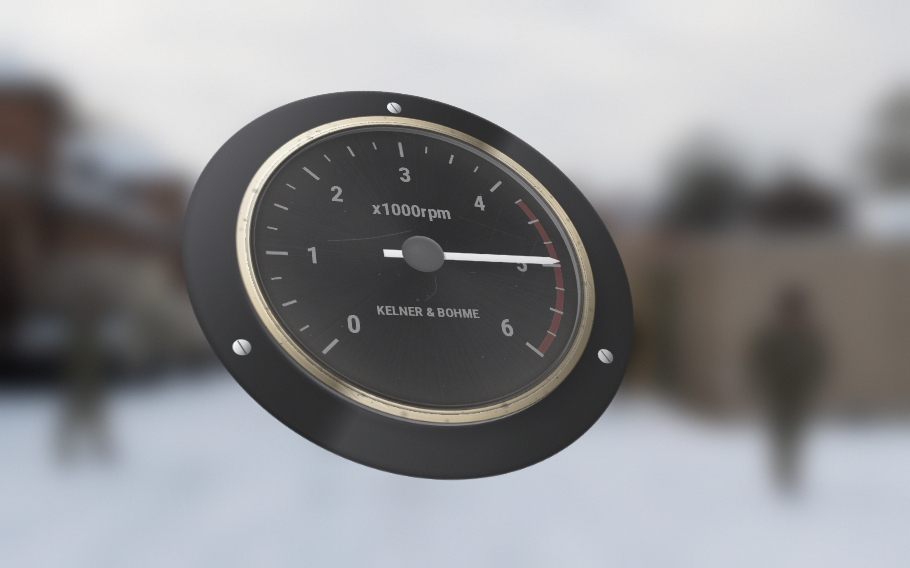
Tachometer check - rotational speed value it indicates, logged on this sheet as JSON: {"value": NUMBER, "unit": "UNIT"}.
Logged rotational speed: {"value": 5000, "unit": "rpm"}
